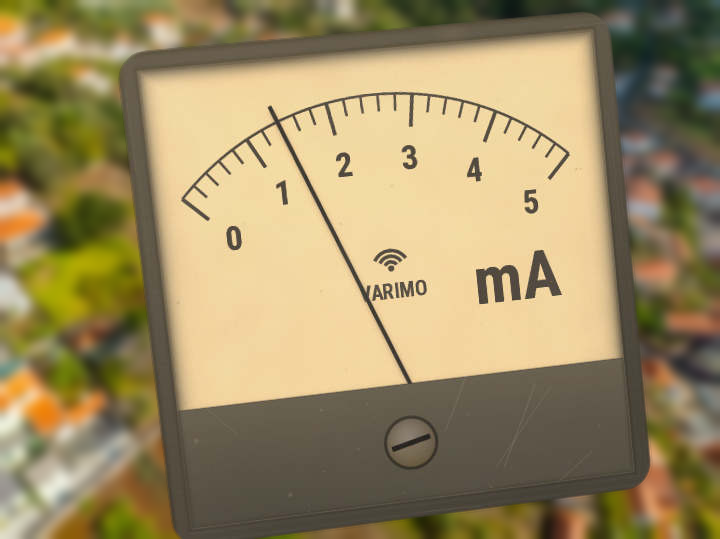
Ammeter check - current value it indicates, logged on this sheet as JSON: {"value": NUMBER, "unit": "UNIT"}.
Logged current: {"value": 1.4, "unit": "mA"}
